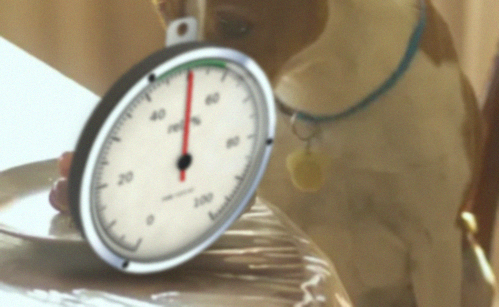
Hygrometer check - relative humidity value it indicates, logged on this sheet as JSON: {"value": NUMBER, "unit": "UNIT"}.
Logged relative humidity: {"value": 50, "unit": "%"}
